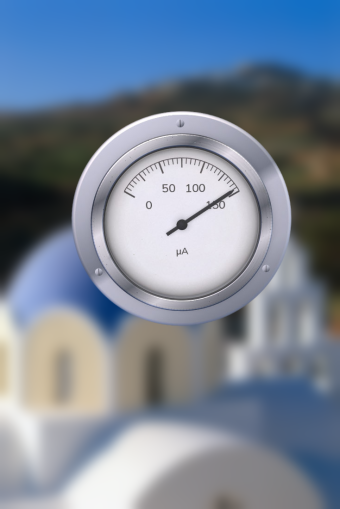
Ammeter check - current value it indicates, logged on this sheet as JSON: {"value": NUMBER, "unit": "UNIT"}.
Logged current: {"value": 145, "unit": "µA"}
